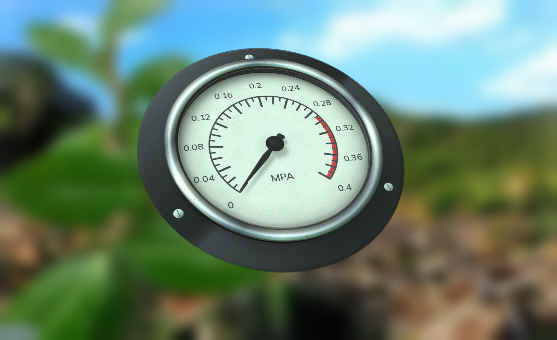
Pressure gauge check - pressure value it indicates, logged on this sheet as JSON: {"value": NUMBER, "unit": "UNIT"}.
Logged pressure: {"value": 0, "unit": "MPa"}
